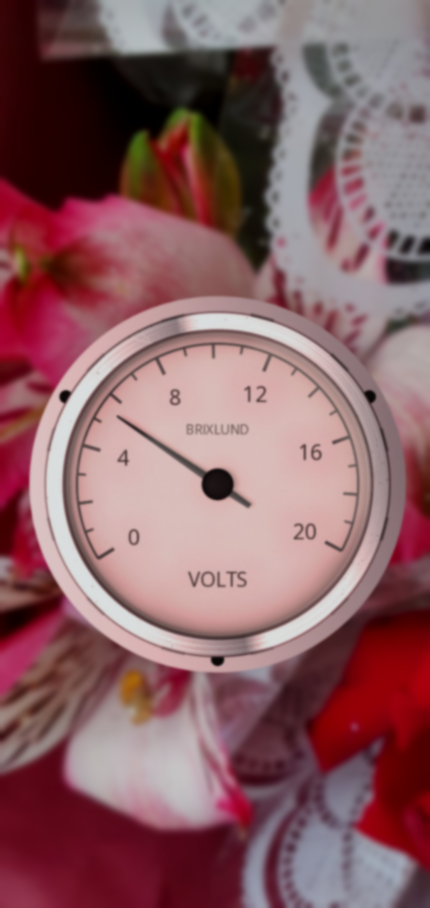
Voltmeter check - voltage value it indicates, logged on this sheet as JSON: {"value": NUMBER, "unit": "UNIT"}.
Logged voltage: {"value": 5.5, "unit": "V"}
